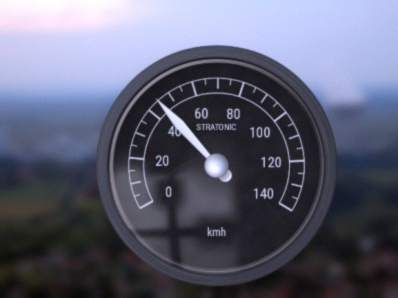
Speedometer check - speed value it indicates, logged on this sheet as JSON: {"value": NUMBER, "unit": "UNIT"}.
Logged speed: {"value": 45, "unit": "km/h"}
